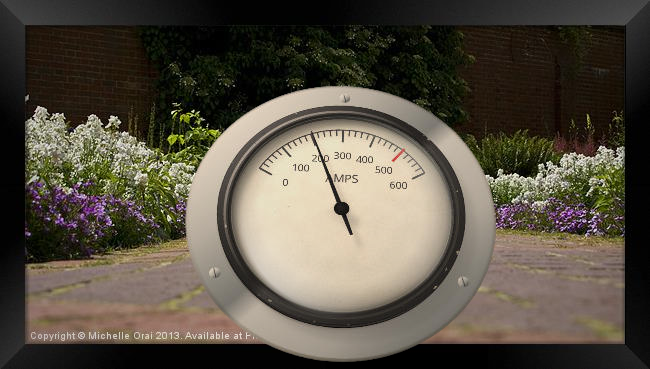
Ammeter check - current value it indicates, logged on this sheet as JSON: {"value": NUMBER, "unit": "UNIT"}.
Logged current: {"value": 200, "unit": "A"}
